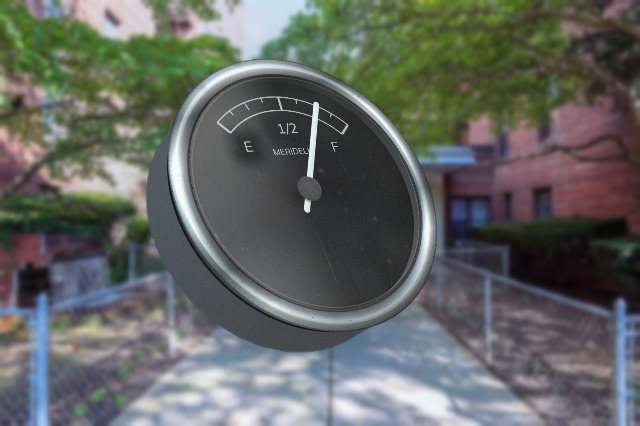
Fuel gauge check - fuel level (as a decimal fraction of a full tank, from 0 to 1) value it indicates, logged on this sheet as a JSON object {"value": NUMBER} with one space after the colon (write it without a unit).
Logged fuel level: {"value": 0.75}
